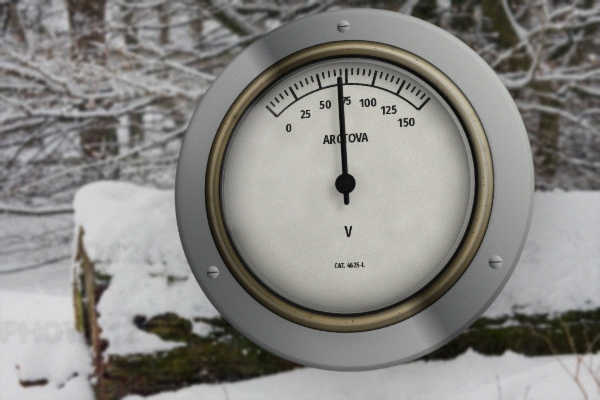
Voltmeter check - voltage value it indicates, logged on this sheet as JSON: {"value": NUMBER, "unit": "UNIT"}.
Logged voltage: {"value": 70, "unit": "V"}
